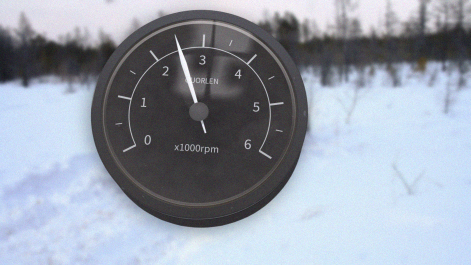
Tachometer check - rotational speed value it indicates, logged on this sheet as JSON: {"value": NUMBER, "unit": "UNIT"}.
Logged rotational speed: {"value": 2500, "unit": "rpm"}
